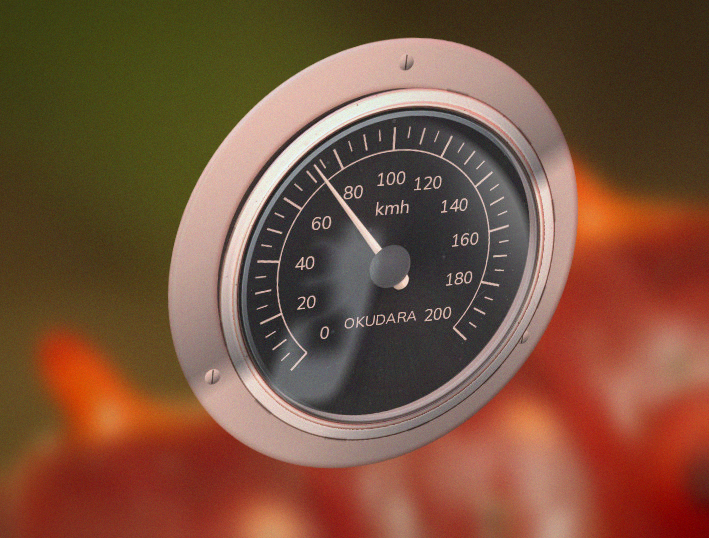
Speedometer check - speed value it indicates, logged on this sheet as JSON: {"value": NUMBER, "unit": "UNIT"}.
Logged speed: {"value": 72.5, "unit": "km/h"}
